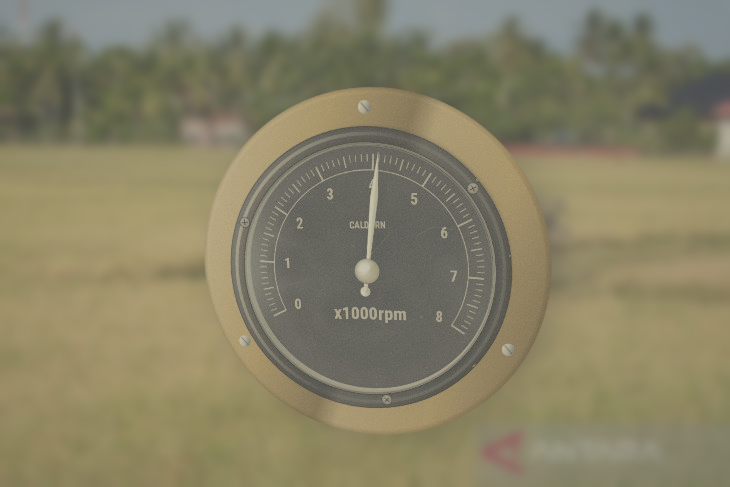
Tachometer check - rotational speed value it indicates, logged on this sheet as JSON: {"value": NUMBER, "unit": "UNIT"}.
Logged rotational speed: {"value": 4100, "unit": "rpm"}
